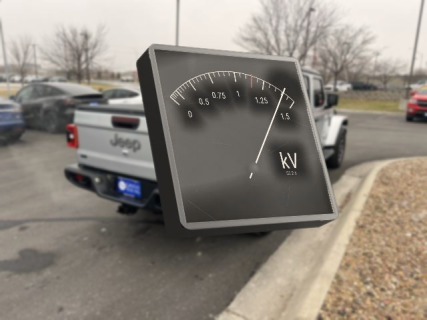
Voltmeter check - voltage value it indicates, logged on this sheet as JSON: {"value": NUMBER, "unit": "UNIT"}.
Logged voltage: {"value": 1.4, "unit": "kV"}
